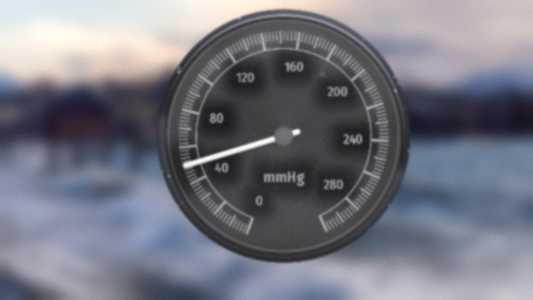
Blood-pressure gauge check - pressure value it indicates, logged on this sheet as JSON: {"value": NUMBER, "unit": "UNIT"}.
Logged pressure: {"value": 50, "unit": "mmHg"}
